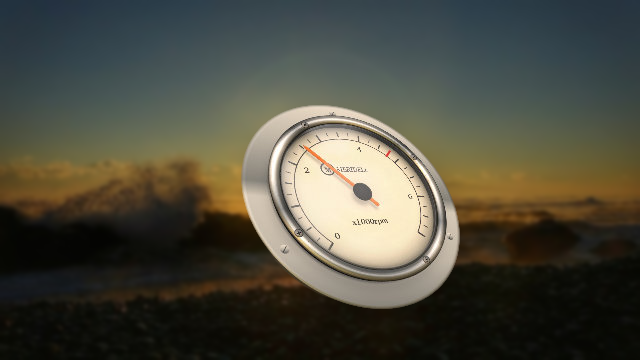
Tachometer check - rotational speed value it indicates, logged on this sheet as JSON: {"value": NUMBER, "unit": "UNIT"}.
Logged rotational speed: {"value": 2500, "unit": "rpm"}
